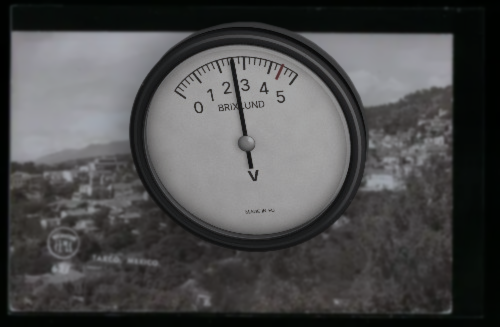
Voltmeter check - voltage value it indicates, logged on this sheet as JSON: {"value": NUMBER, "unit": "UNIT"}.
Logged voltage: {"value": 2.6, "unit": "V"}
